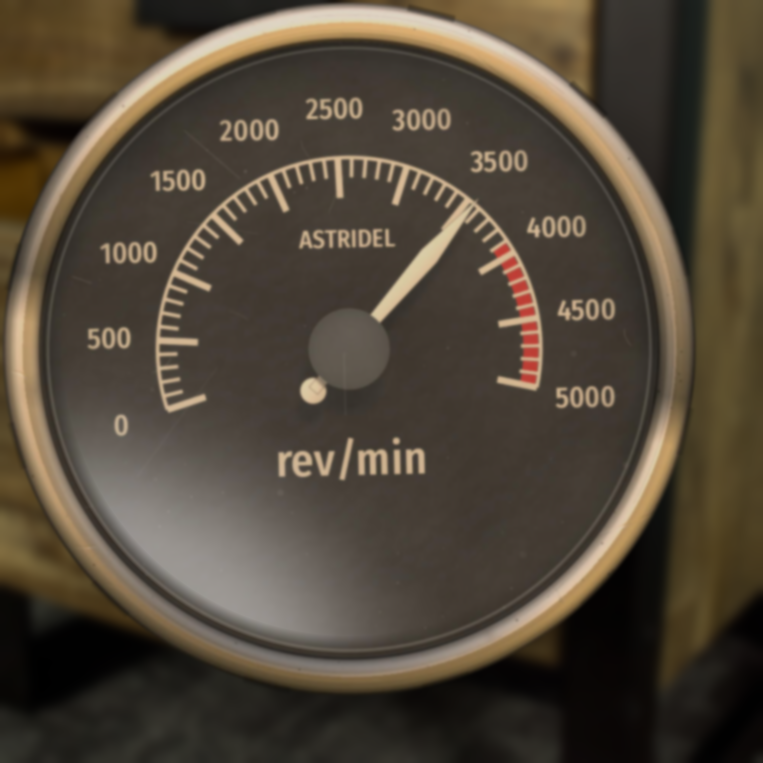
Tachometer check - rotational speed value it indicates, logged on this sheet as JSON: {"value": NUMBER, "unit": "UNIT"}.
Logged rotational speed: {"value": 3550, "unit": "rpm"}
